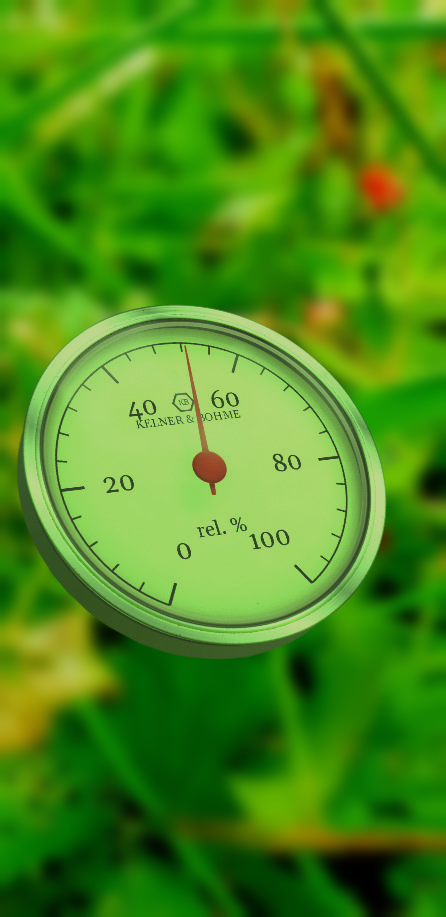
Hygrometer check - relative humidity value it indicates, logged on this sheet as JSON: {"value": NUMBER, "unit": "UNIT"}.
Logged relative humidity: {"value": 52, "unit": "%"}
